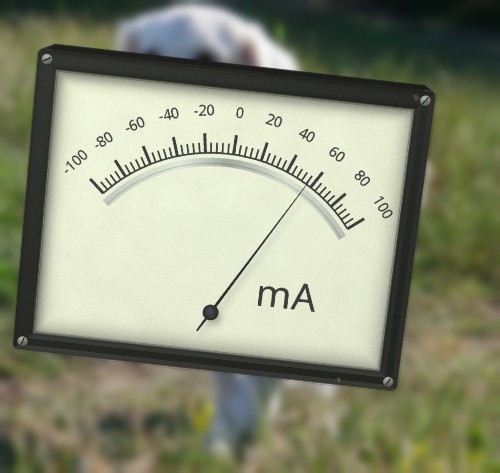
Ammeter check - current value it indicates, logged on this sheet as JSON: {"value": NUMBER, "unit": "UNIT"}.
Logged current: {"value": 56, "unit": "mA"}
